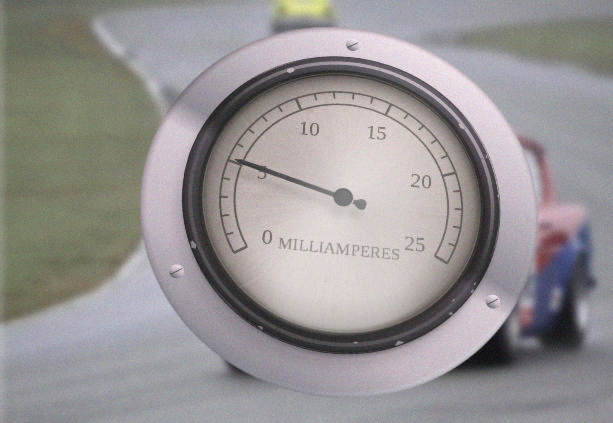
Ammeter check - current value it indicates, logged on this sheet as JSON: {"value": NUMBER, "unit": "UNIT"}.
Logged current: {"value": 5, "unit": "mA"}
